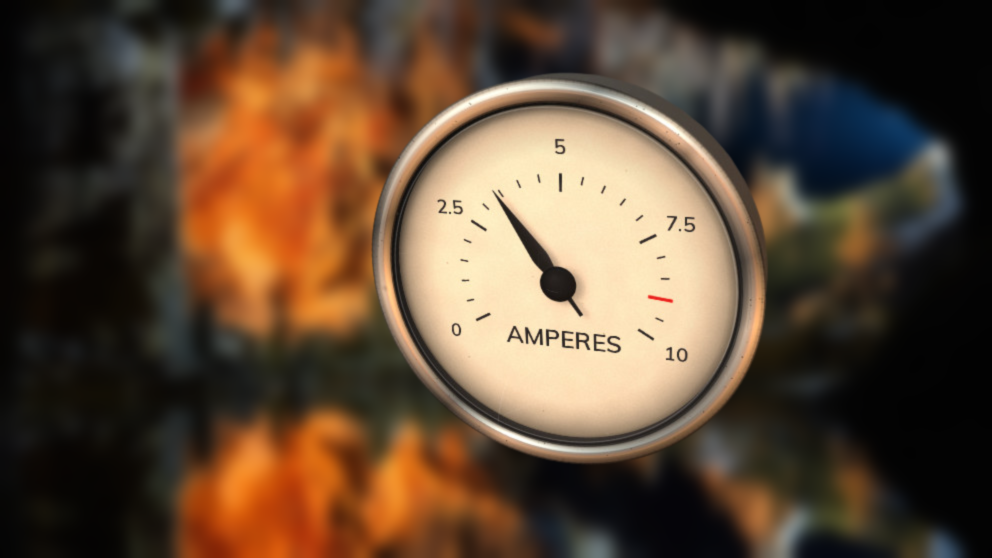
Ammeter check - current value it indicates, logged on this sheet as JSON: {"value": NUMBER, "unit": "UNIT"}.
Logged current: {"value": 3.5, "unit": "A"}
